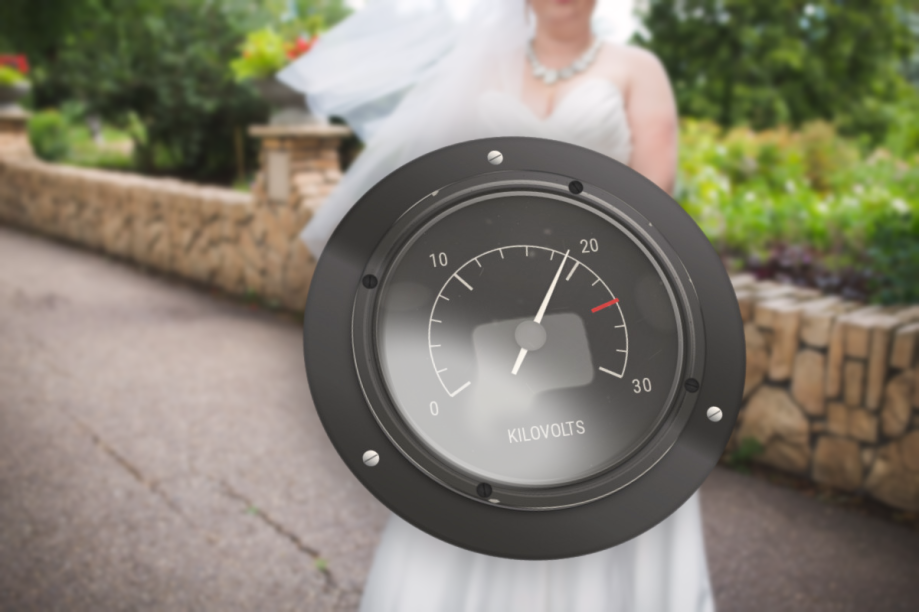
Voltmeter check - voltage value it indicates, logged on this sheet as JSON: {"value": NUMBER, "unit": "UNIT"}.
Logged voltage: {"value": 19, "unit": "kV"}
